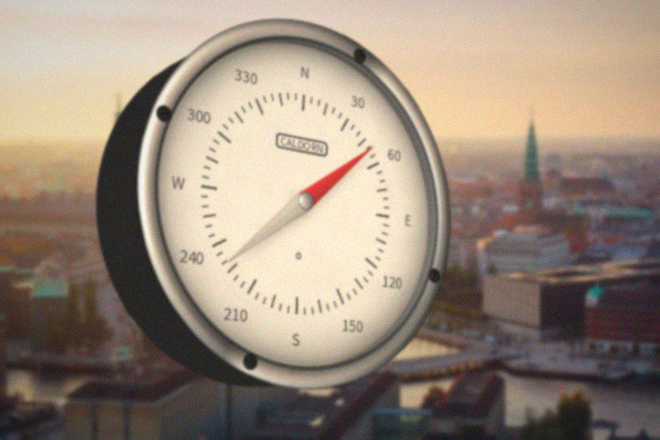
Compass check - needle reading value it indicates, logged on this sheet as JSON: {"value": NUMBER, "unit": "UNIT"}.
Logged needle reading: {"value": 50, "unit": "°"}
